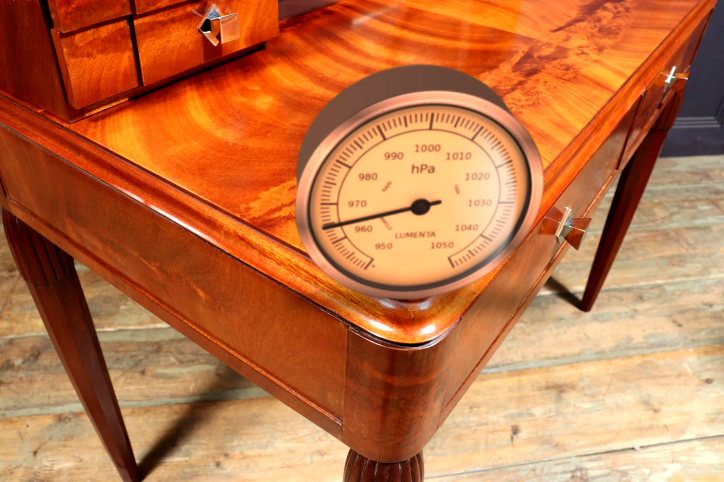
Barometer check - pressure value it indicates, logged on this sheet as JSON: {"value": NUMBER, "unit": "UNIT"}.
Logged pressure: {"value": 965, "unit": "hPa"}
